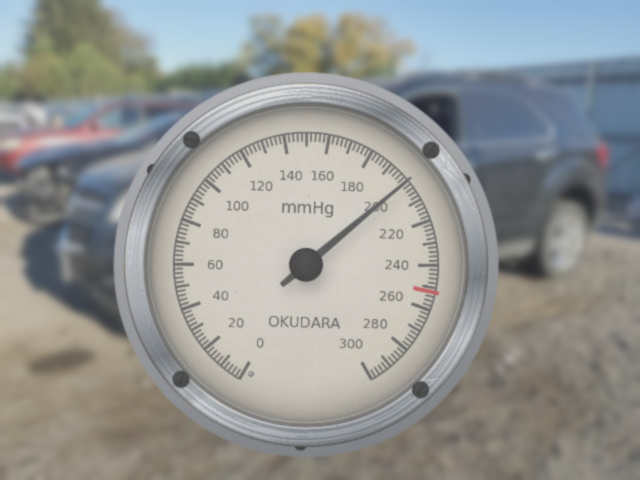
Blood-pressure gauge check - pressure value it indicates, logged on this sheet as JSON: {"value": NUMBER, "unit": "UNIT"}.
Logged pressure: {"value": 200, "unit": "mmHg"}
